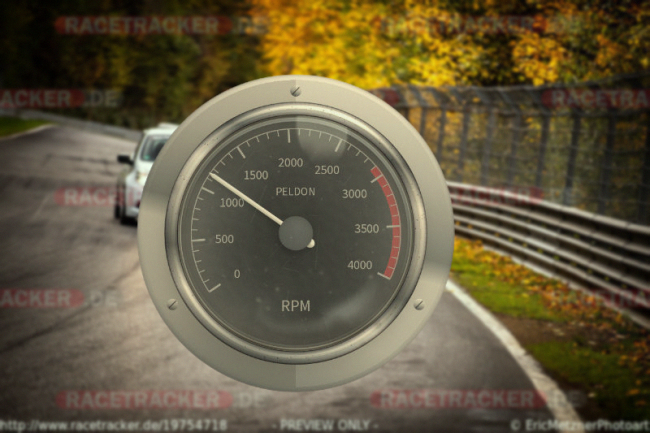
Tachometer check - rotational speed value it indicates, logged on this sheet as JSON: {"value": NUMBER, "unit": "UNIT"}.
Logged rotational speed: {"value": 1150, "unit": "rpm"}
